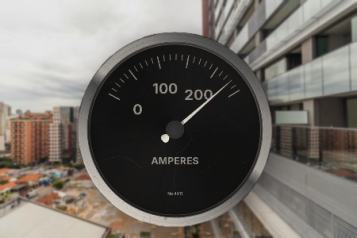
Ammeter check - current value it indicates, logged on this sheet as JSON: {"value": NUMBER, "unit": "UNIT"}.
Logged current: {"value": 230, "unit": "A"}
